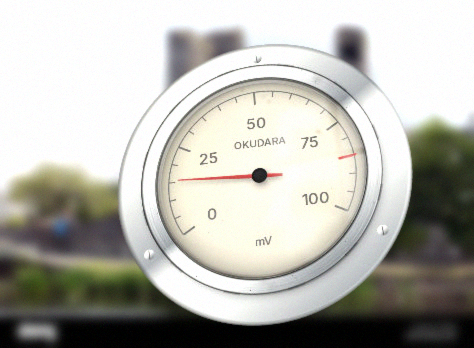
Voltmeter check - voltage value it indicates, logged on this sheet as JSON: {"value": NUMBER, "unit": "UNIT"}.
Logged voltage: {"value": 15, "unit": "mV"}
